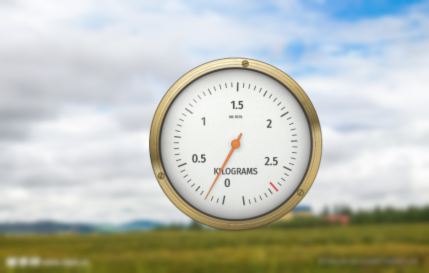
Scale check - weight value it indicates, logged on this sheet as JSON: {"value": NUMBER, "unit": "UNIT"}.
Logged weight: {"value": 0.15, "unit": "kg"}
